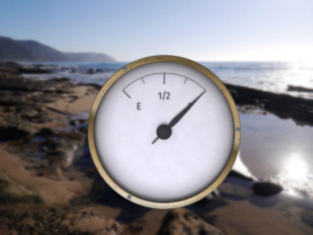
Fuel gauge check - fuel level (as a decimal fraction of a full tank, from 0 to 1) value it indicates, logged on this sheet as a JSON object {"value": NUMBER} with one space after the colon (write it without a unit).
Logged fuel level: {"value": 1}
